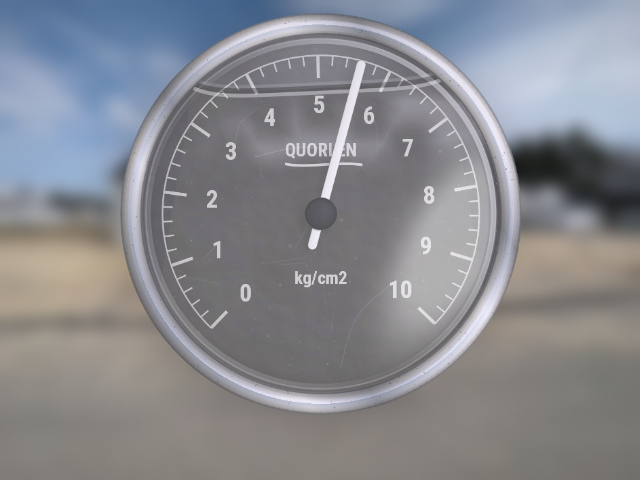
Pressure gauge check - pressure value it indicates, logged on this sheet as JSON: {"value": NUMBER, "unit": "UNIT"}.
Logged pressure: {"value": 5.6, "unit": "kg/cm²"}
